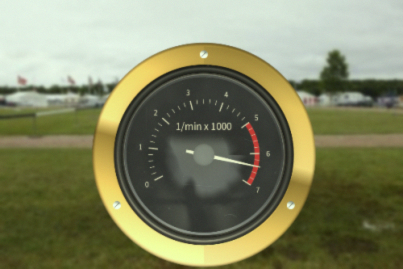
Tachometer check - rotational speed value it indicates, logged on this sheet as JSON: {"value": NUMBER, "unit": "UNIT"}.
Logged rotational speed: {"value": 6400, "unit": "rpm"}
